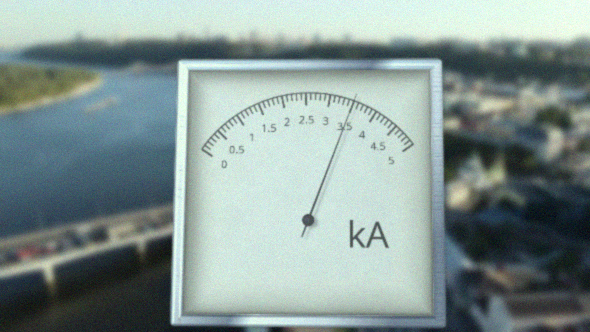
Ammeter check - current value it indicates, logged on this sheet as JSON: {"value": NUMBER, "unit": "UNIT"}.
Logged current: {"value": 3.5, "unit": "kA"}
